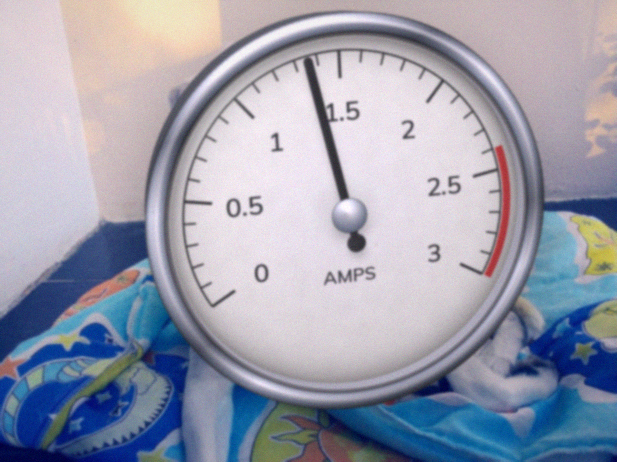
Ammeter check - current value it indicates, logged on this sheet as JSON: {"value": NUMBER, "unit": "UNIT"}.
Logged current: {"value": 1.35, "unit": "A"}
